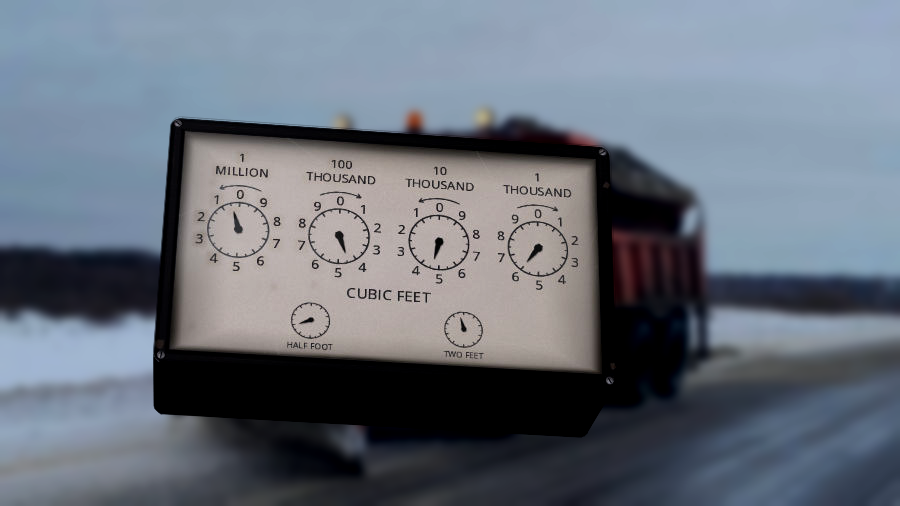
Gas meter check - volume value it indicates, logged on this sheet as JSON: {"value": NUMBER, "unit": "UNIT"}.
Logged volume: {"value": 44600, "unit": "ft³"}
